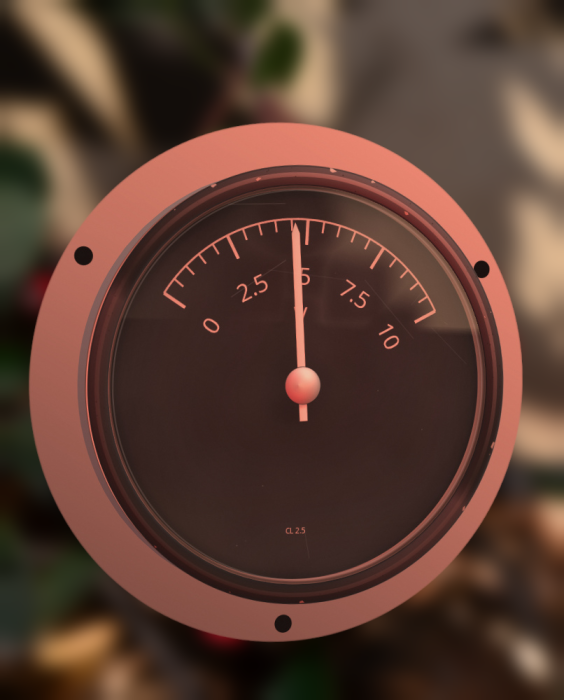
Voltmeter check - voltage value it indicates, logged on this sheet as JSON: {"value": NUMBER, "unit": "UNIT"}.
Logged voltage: {"value": 4.5, "unit": "V"}
